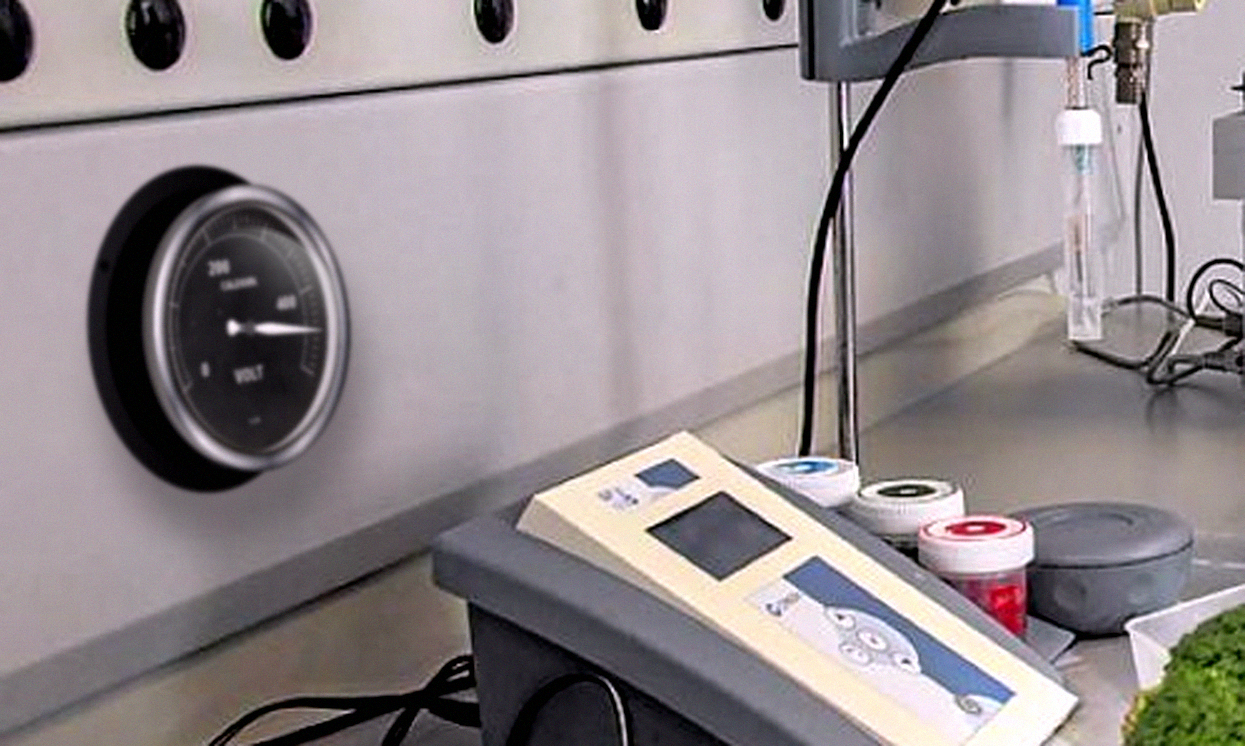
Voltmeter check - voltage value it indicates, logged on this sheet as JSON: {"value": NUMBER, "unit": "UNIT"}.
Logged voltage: {"value": 450, "unit": "V"}
